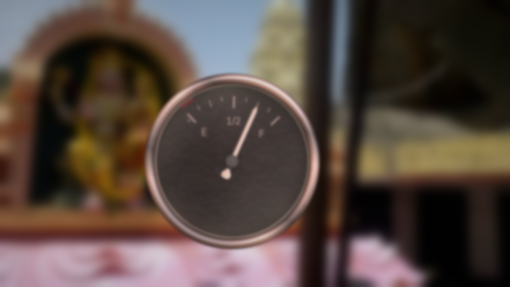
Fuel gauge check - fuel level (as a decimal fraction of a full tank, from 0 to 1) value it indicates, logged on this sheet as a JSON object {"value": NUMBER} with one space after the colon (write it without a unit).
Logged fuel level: {"value": 0.75}
